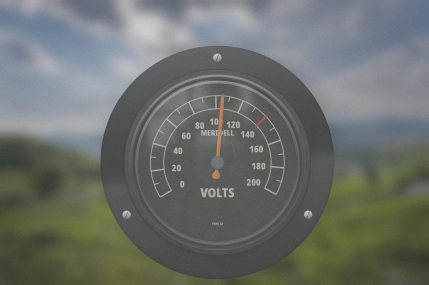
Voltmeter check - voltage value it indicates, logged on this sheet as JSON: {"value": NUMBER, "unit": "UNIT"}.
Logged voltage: {"value": 105, "unit": "V"}
